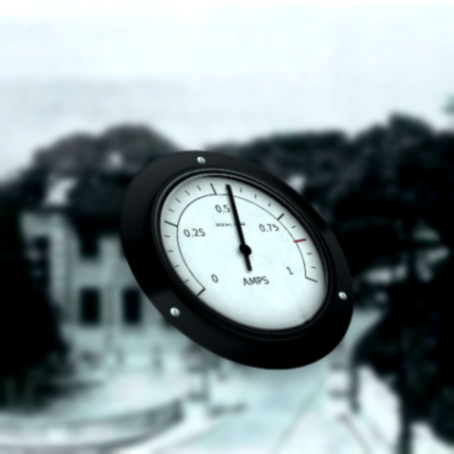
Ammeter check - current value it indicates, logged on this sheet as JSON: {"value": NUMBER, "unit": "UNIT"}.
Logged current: {"value": 0.55, "unit": "A"}
